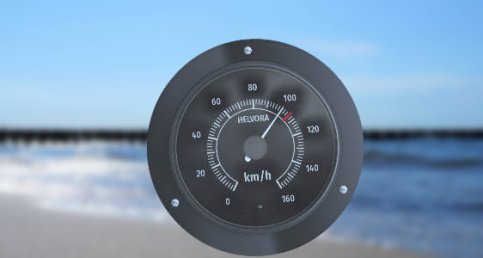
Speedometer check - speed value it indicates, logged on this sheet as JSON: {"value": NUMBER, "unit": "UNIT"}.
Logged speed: {"value": 100, "unit": "km/h"}
